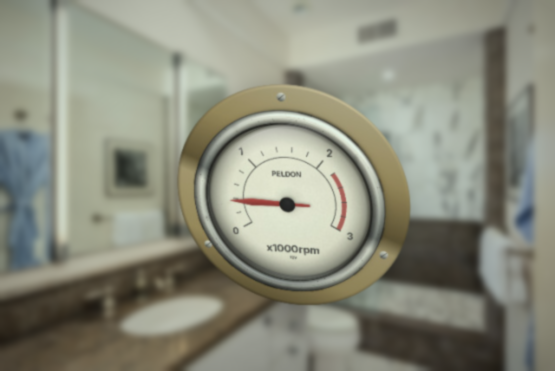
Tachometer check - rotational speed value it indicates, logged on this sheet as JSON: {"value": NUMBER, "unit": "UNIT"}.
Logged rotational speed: {"value": 400, "unit": "rpm"}
